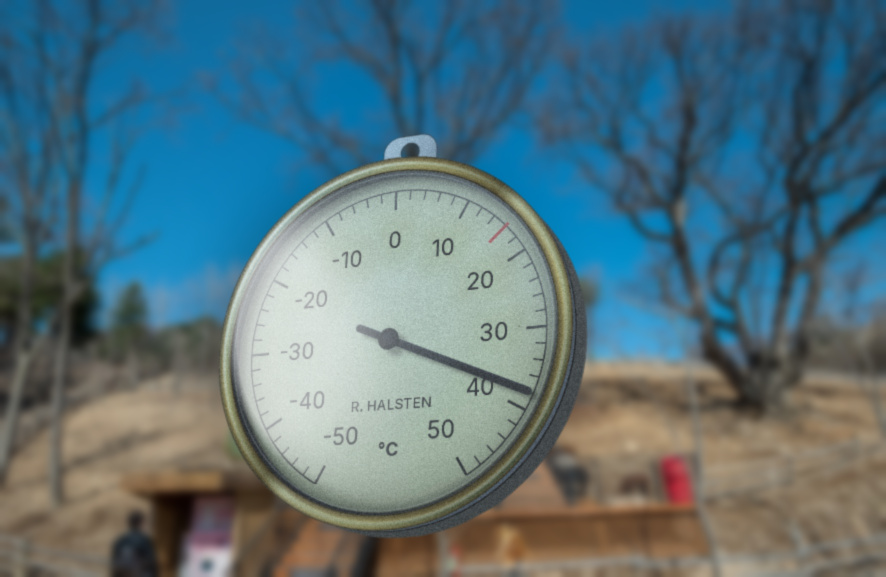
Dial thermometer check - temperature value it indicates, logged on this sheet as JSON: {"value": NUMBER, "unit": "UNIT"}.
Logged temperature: {"value": 38, "unit": "°C"}
